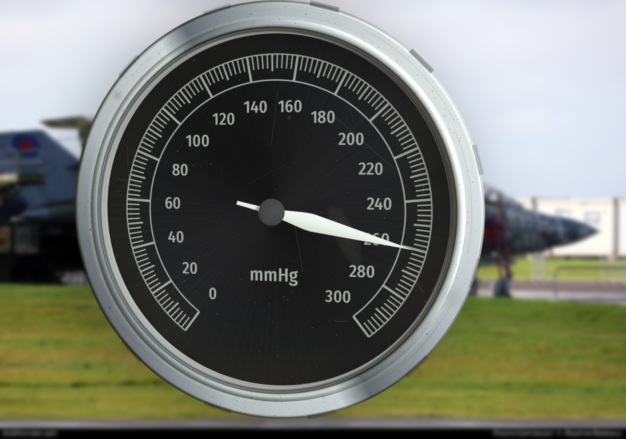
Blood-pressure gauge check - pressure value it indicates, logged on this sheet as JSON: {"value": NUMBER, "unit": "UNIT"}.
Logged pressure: {"value": 260, "unit": "mmHg"}
